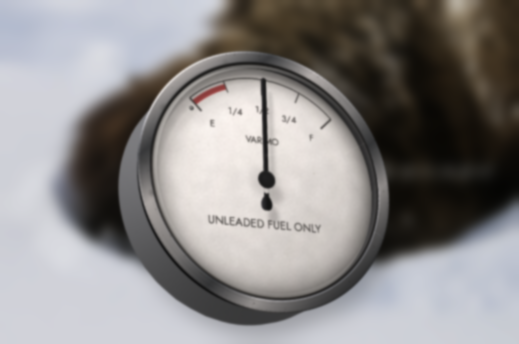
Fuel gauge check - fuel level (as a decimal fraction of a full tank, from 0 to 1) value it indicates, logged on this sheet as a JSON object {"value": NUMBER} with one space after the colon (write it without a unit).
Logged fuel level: {"value": 0.5}
